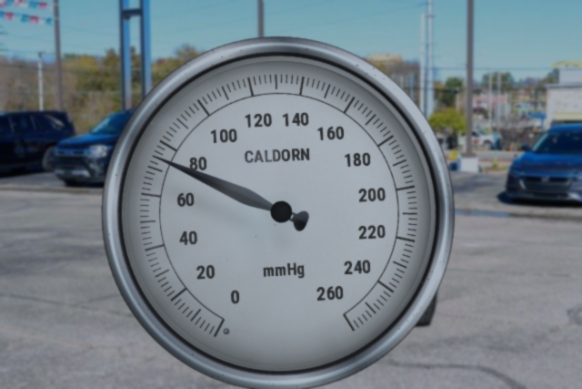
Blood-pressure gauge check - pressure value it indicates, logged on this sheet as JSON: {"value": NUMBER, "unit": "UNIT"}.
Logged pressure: {"value": 74, "unit": "mmHg"}
